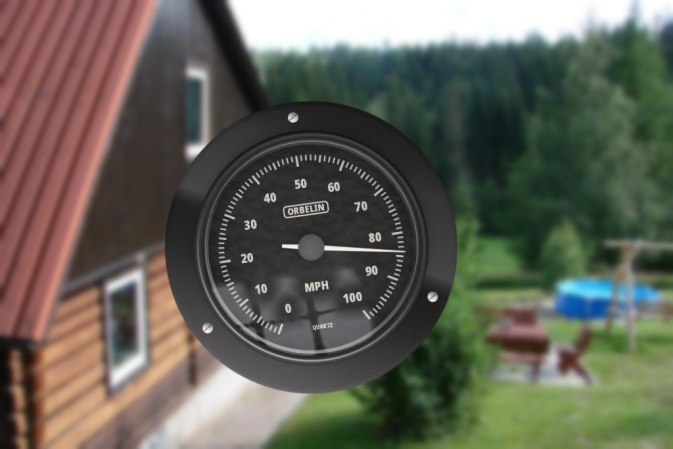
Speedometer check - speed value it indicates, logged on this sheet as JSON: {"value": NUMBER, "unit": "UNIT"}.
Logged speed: {"value": 84, "unit": "mph"}
